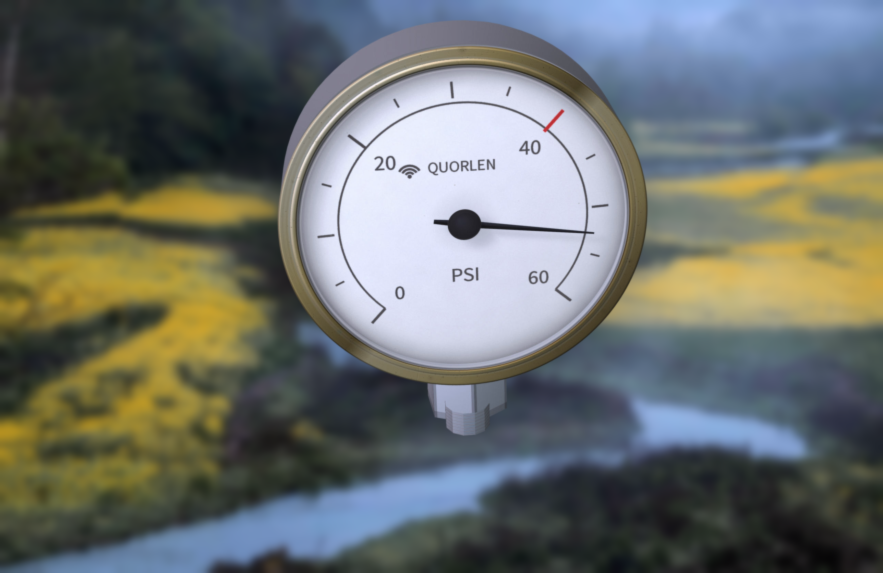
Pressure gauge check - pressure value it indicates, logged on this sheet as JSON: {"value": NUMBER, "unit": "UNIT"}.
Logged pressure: {"value": 52.5, "unit": "psi"}
